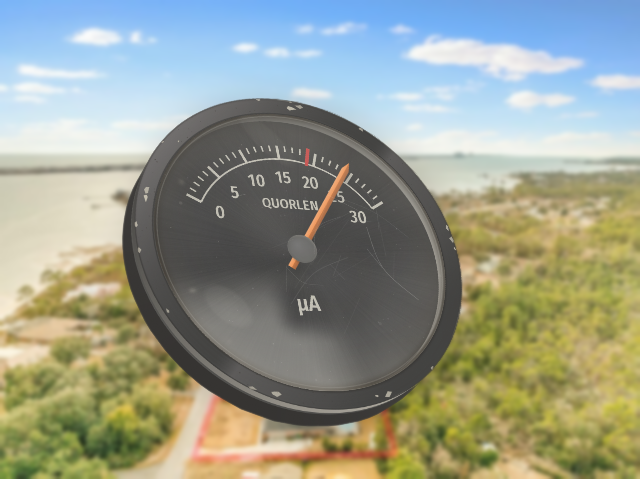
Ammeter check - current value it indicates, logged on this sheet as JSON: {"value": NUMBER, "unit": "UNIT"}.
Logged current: {"value": 24, "unit": "µA"}
